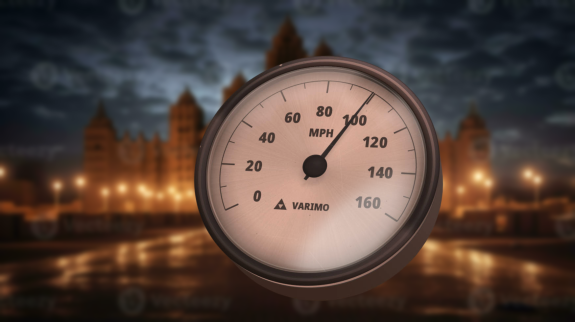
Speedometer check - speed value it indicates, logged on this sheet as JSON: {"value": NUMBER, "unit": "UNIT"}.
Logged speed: {"value": 100, "unit": "mph"}
